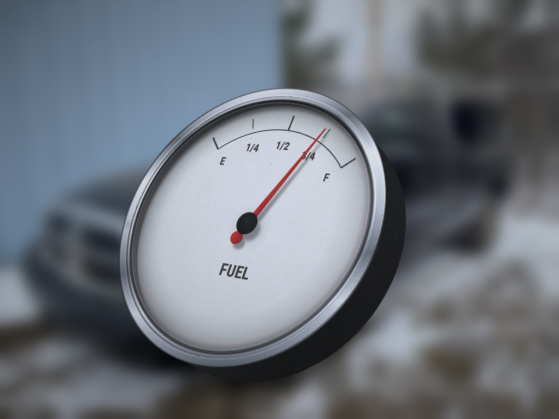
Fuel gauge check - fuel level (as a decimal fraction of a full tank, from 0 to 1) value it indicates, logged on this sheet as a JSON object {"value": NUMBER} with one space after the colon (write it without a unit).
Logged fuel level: {"value": 0.75}
